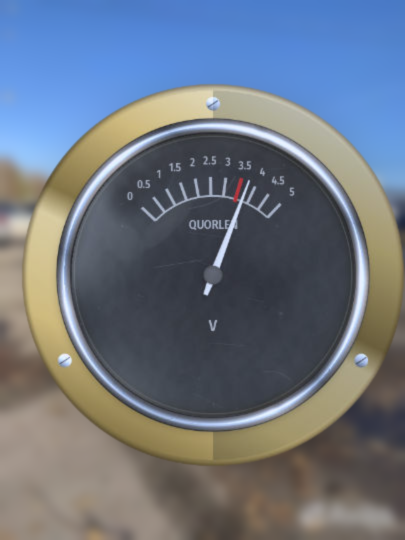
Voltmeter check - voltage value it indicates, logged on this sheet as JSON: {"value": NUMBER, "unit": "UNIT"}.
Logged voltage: {"value": 3.75, "unit": "V"}
